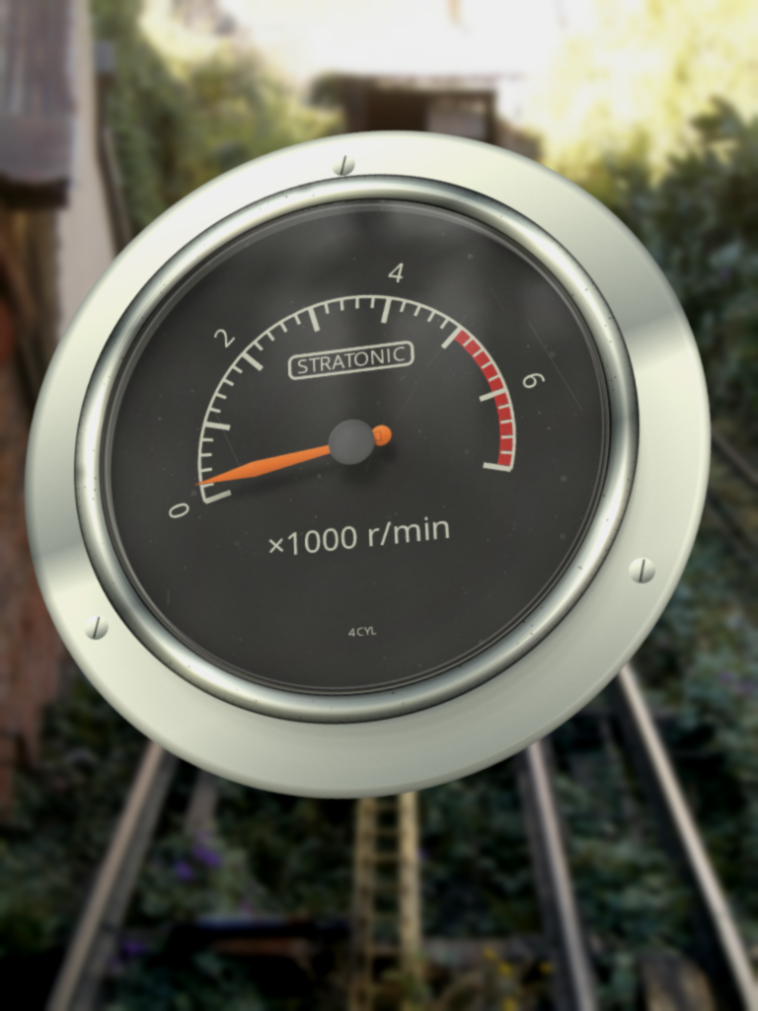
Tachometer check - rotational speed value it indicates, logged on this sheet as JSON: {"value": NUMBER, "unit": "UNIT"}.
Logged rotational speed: {"value": 200, "unit": "rpm"}
